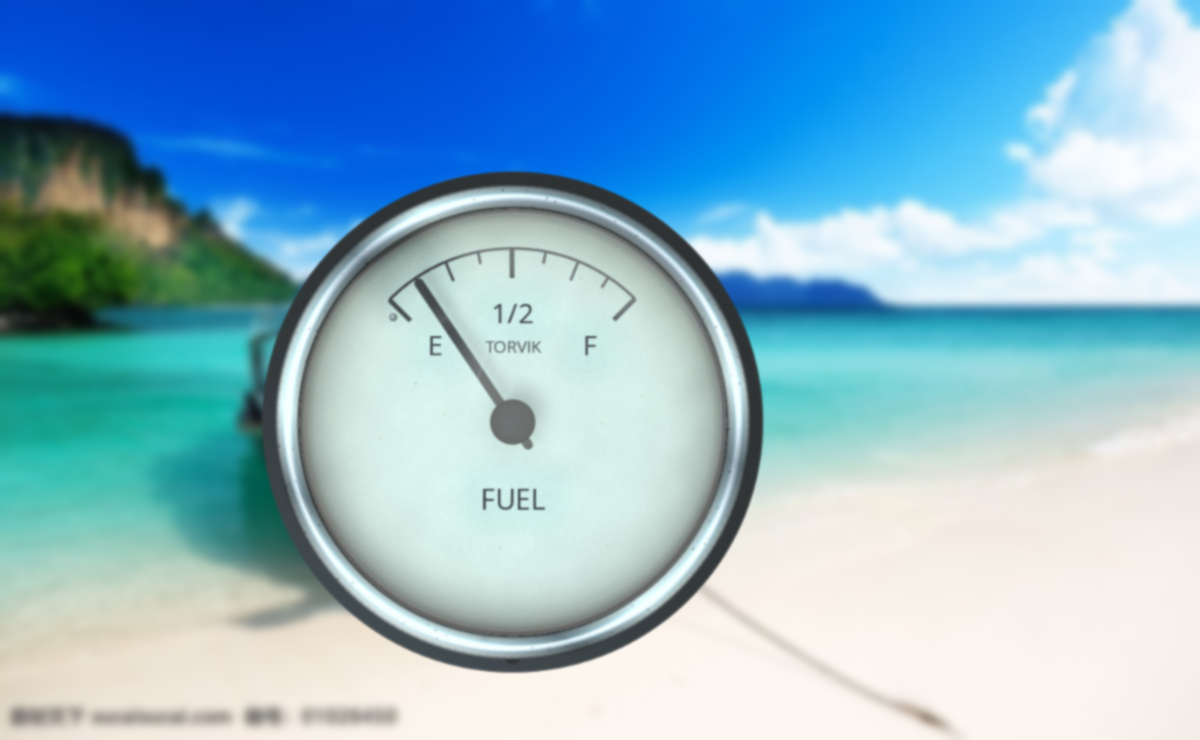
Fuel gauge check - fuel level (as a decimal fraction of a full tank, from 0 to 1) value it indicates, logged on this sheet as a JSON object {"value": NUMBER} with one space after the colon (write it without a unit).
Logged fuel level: {"value": 0.125}
